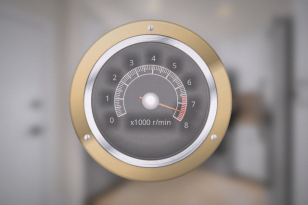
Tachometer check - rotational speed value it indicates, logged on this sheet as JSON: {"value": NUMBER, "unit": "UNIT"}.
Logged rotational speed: {"value": 7500, "unit": "rpm"}
